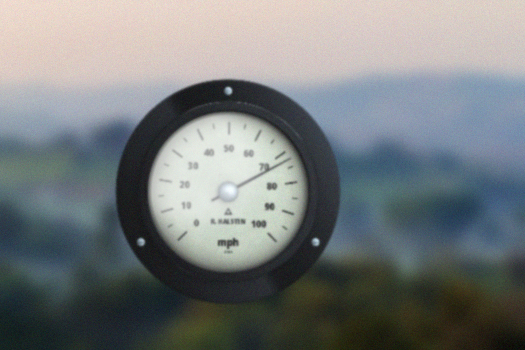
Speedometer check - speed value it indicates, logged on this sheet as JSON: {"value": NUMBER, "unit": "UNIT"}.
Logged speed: {"value": 72.5, "unit": "mph"}
